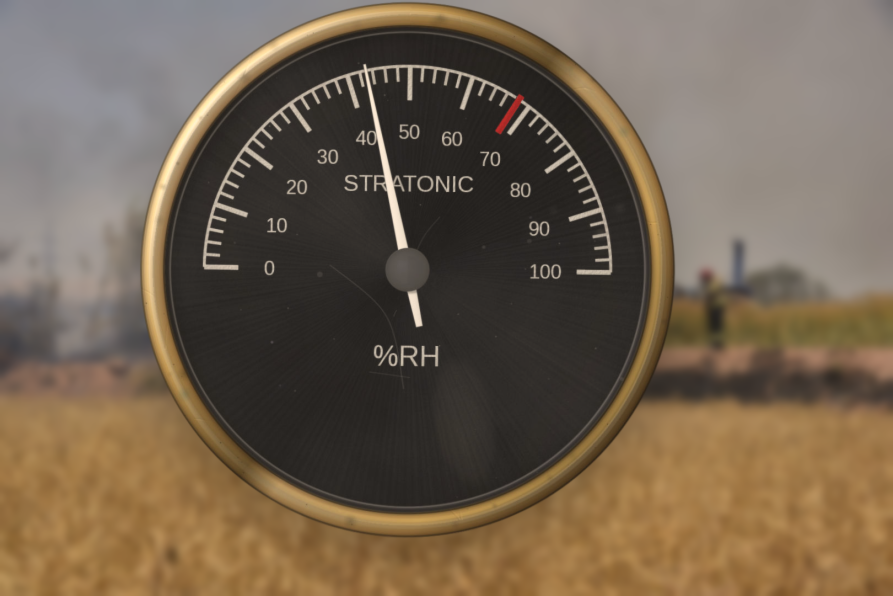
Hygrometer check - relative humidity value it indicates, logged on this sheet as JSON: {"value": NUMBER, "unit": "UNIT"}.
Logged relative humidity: {"value": 43, "unit": "%"}
